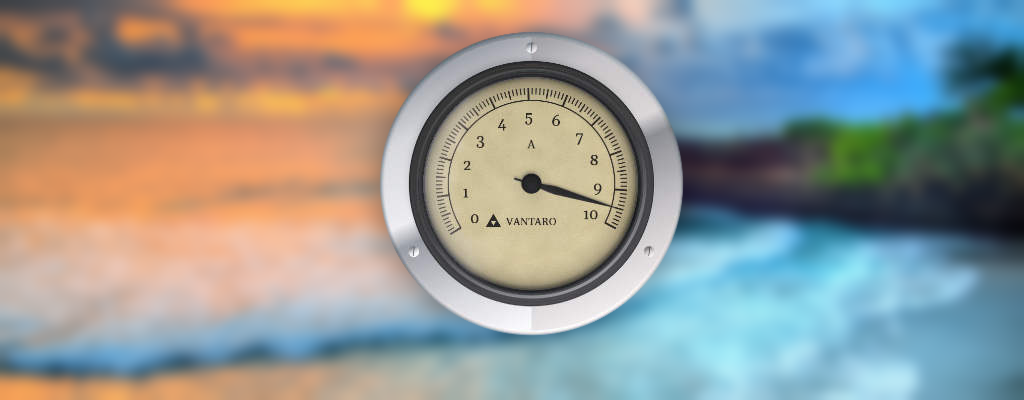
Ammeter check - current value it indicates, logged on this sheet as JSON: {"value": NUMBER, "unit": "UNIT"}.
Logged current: {"value": 9.5, "unit": "A"}
